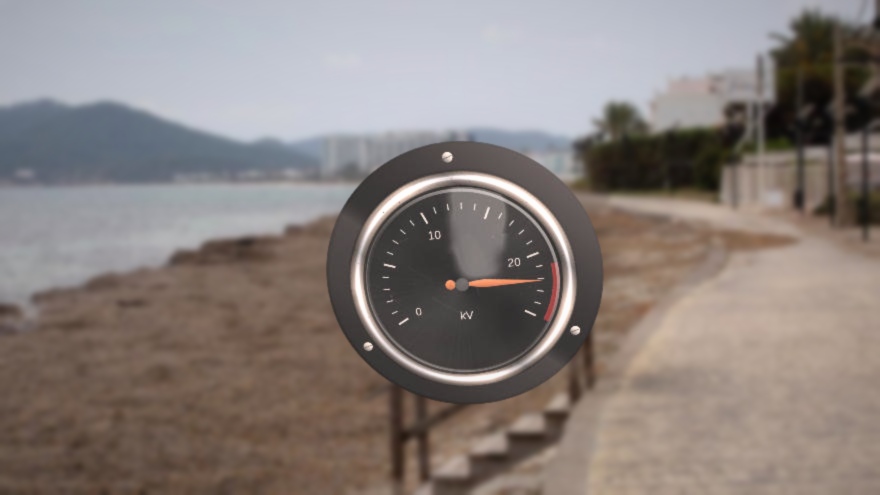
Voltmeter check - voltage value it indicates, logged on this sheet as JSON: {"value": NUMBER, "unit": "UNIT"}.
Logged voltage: {"value": 22, "unit": "kV"}
